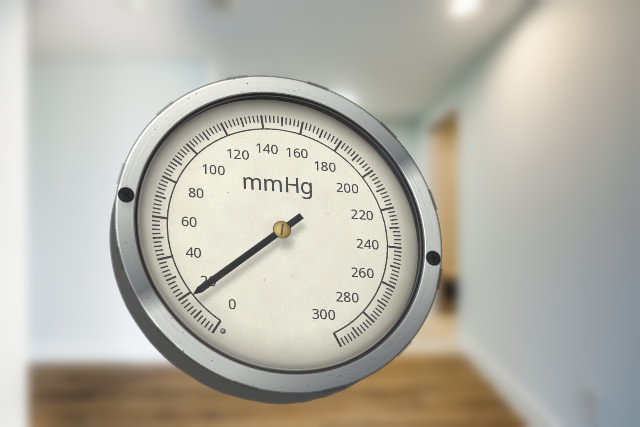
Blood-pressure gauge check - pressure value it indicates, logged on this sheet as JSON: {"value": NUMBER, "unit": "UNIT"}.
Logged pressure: {"value": 18, "unit": "mmHg"}
